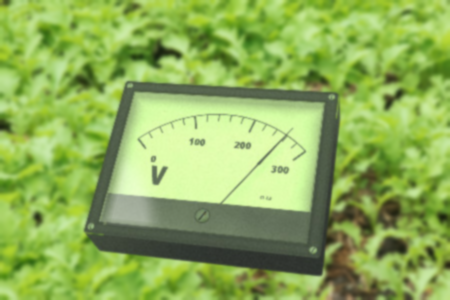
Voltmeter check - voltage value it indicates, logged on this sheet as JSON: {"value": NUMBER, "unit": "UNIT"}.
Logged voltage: {"value": 260, "unit": "V"}
